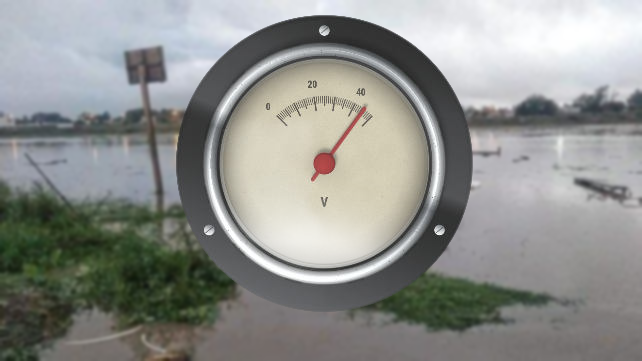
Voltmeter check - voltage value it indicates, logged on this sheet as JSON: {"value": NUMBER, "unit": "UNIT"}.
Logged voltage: {"value": 45, "unit": "V"}
